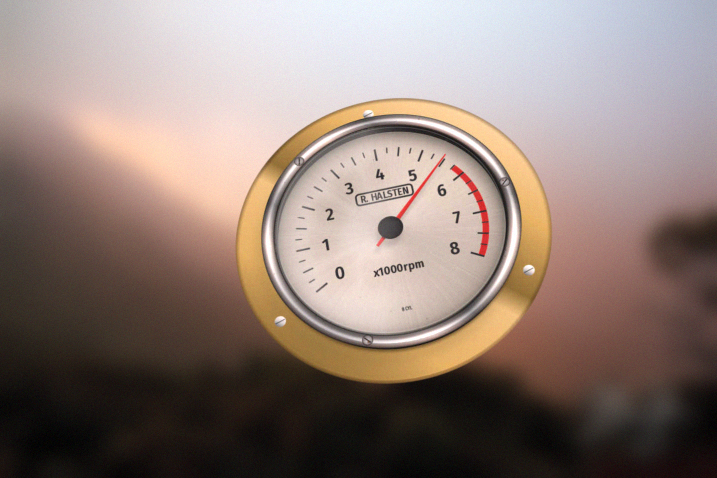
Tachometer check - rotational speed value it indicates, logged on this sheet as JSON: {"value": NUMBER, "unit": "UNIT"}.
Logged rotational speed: {"value": 5500, "unit": "rpm"}
